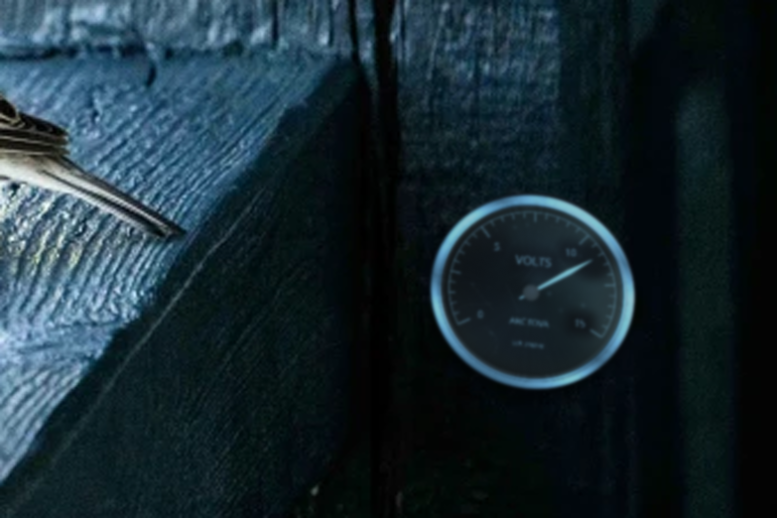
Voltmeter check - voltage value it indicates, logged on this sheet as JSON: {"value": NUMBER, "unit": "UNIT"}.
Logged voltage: {"value": 11, "unit": "V"}
